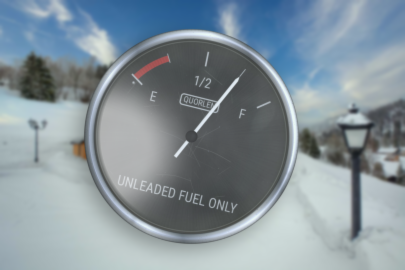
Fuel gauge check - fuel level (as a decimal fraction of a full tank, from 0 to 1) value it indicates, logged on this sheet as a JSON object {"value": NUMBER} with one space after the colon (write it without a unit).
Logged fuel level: {"value": 0.75}
